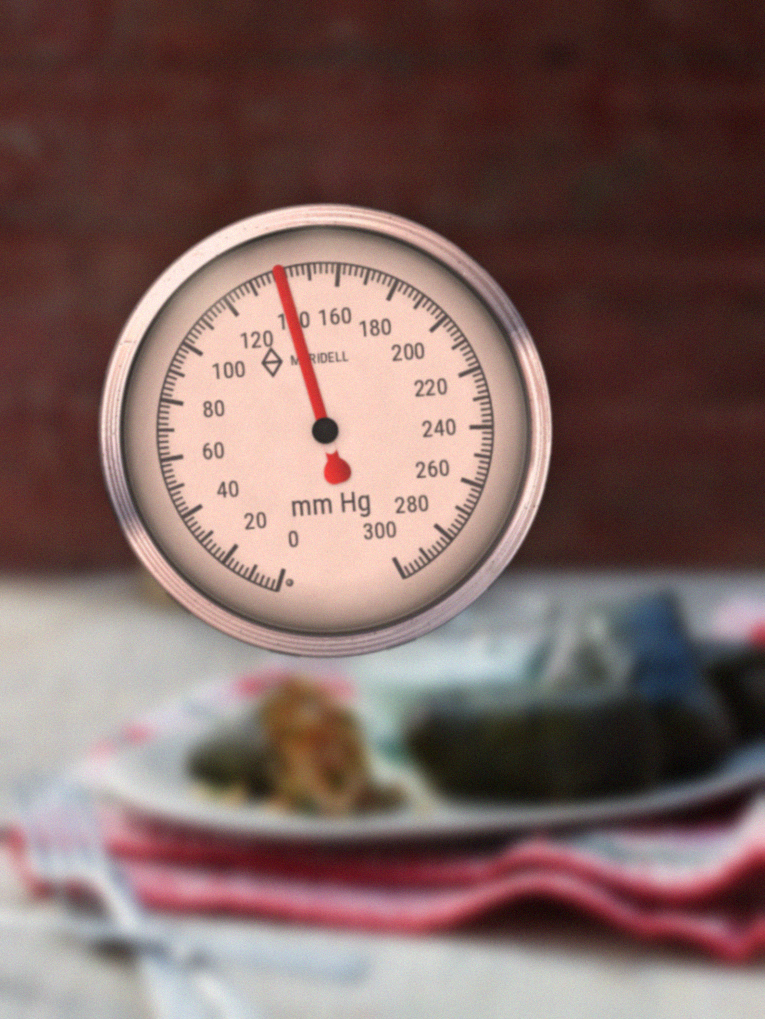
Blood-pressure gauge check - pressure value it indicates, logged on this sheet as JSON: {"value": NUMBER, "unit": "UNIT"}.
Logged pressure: {"value": 140, "unit": "mmHg"}
